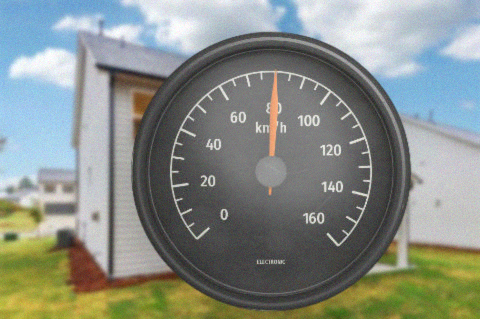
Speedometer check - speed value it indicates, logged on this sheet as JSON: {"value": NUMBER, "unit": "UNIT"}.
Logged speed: {"value": 80, "unit": "km/h"}
